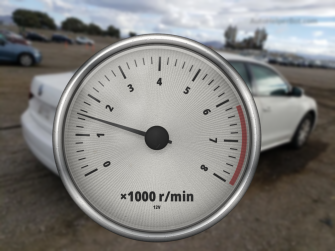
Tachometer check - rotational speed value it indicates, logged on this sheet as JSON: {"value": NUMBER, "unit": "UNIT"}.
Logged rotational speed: {"value": 1500, "unit": "rpm"}
